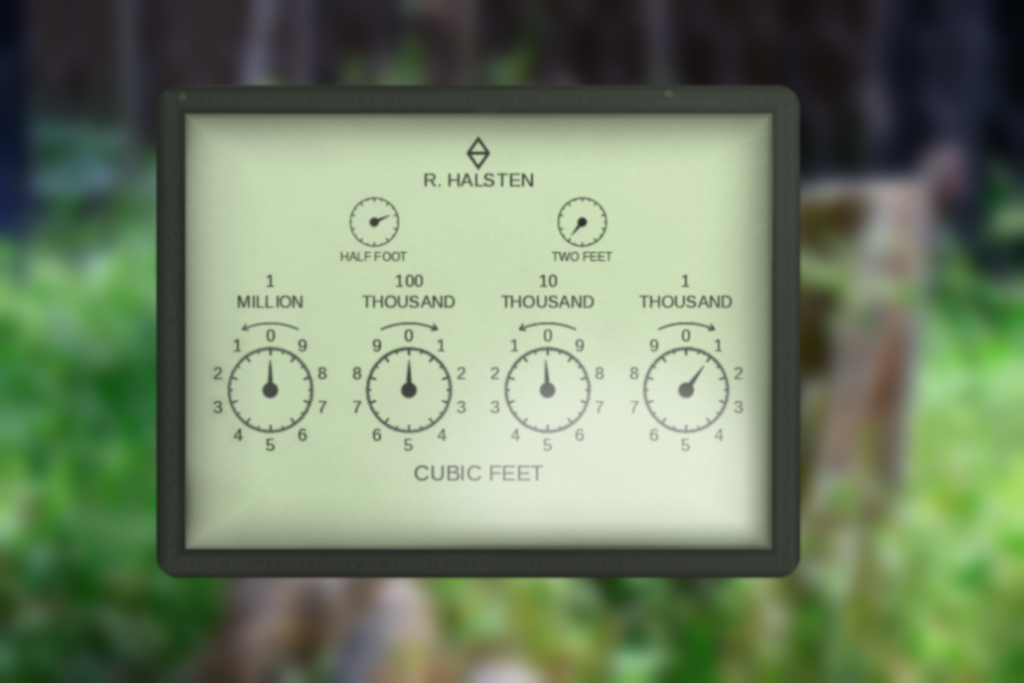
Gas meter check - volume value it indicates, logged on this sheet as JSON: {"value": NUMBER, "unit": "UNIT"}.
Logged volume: {"value": 100, "unit": "ft³"}
